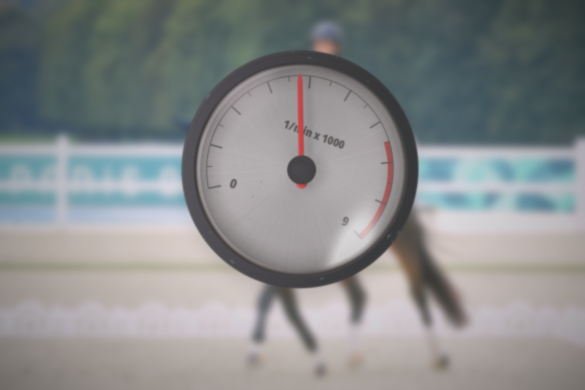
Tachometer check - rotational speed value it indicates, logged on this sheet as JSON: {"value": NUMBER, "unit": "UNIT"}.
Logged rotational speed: {"value": 3750, "unit": "rpm"}
